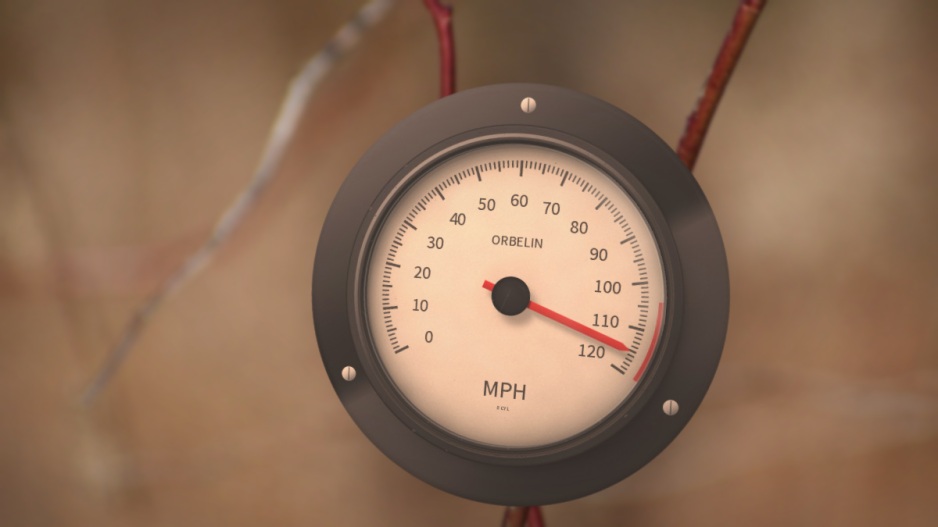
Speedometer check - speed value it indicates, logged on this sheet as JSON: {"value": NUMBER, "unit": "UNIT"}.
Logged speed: {"value": 115, "unit": "mph"}
